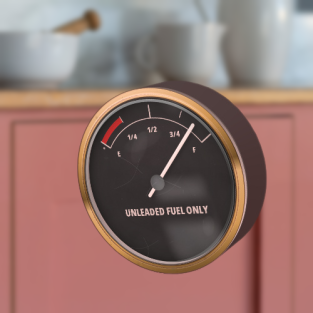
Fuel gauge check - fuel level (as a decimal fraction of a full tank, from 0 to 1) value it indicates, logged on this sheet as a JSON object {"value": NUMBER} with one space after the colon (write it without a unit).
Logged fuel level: {"value": 0.875}
